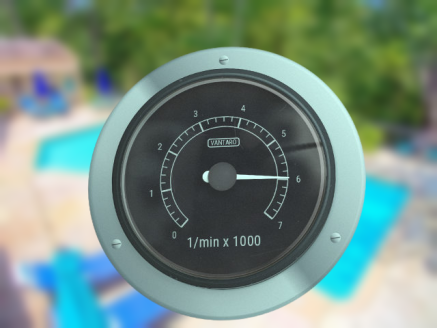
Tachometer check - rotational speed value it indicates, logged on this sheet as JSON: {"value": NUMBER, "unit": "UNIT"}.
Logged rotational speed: {"value": 6000, "unit": "rpm"}
